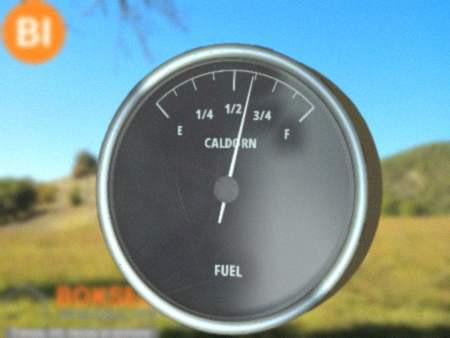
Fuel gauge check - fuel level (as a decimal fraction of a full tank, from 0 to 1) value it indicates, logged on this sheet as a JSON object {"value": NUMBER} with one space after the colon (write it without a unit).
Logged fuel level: {"value": 0.625}
